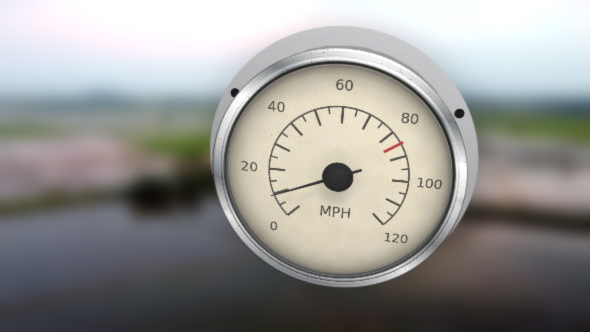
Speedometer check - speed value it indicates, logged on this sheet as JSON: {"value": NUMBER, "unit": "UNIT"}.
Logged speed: {"value": 10, "unit": "mph"}
